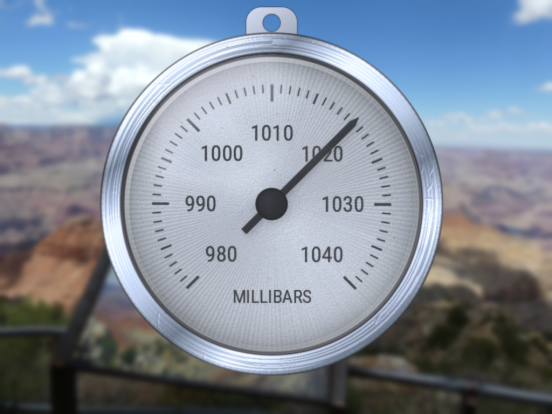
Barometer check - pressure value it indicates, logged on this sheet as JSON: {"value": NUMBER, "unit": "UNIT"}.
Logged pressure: {"value": 1020, "unit": "mbar"}
